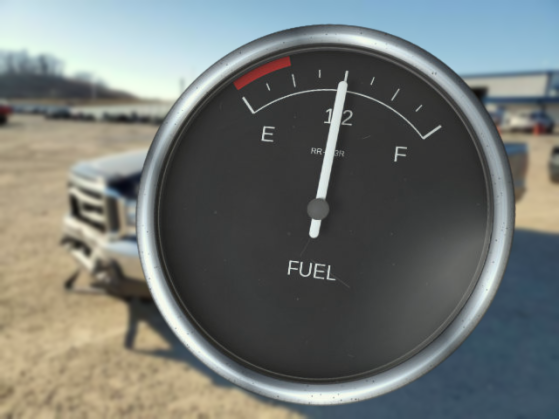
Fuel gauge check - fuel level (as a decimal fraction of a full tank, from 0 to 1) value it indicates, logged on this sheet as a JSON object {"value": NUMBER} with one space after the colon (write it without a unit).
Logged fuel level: {"value": 0.5}
